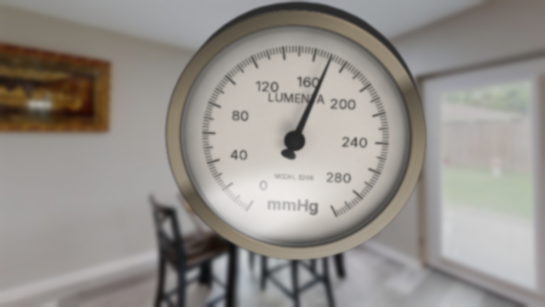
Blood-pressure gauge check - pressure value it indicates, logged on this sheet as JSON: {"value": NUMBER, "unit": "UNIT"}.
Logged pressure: {"value": 170, "unit": "mmHg"}
